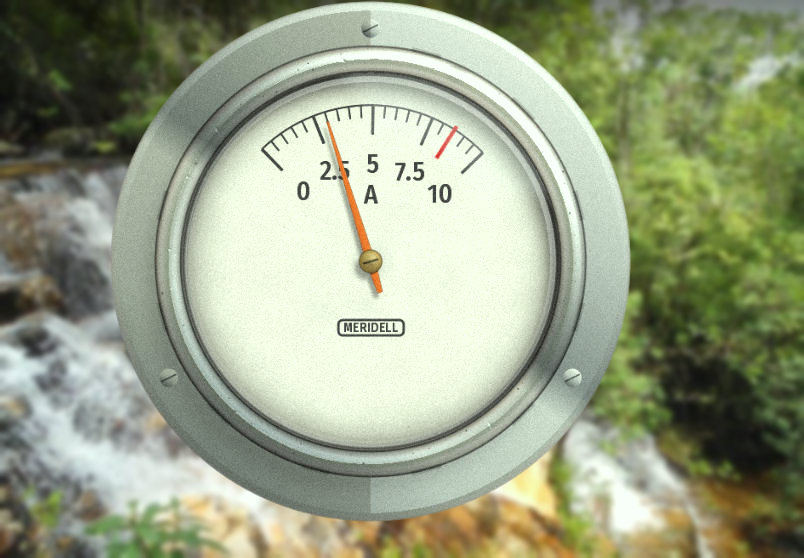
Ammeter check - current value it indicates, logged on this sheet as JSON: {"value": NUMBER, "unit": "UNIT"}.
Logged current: {"value": 3, "unit": "A"}
